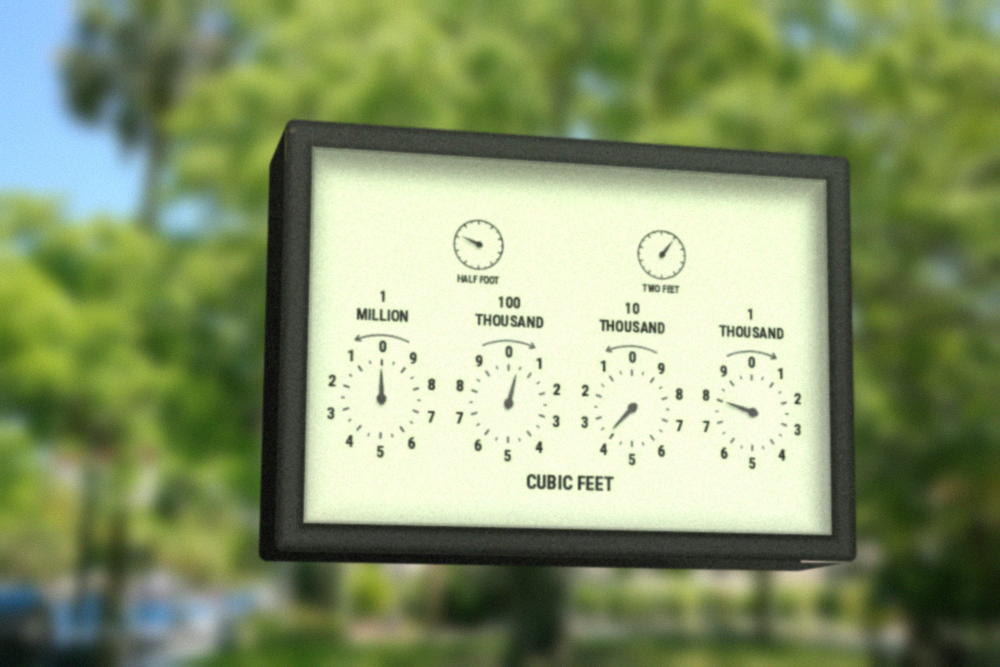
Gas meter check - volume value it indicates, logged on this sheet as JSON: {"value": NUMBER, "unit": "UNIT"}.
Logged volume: {"value": 3800, "unit": "ft³"}
